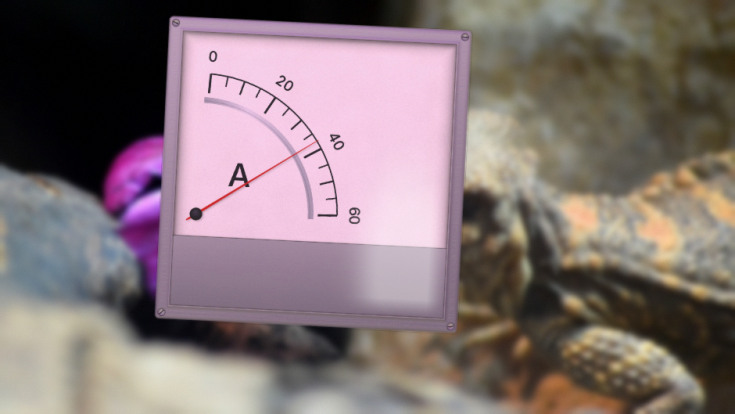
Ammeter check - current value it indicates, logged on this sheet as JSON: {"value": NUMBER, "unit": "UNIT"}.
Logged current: {"value": 37.5, "unit": "A"}
